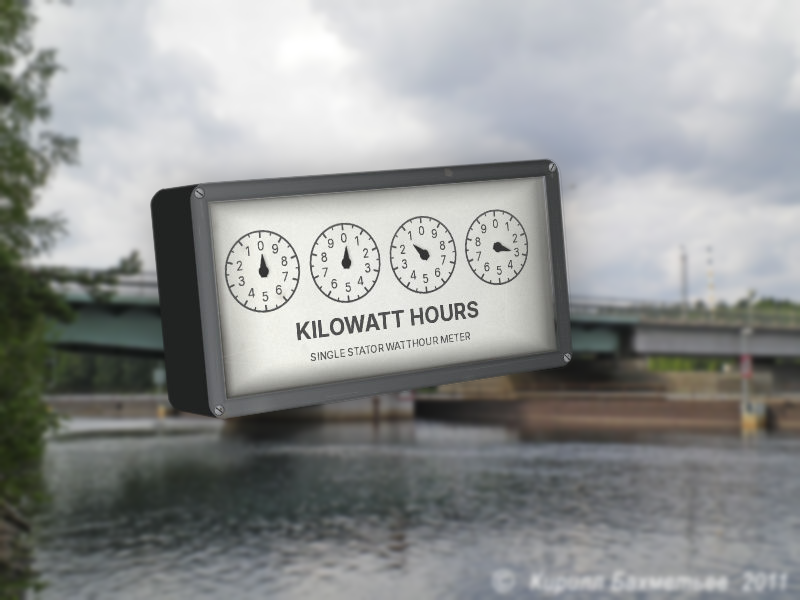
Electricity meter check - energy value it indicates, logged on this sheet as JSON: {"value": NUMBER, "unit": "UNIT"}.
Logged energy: {"value": 13, "unit": "kWh"}
